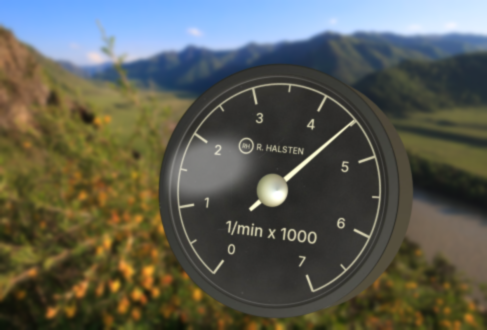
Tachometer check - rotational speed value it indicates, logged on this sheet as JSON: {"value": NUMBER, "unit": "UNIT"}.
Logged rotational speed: {"value": 4500, "unit": "rpm"}
